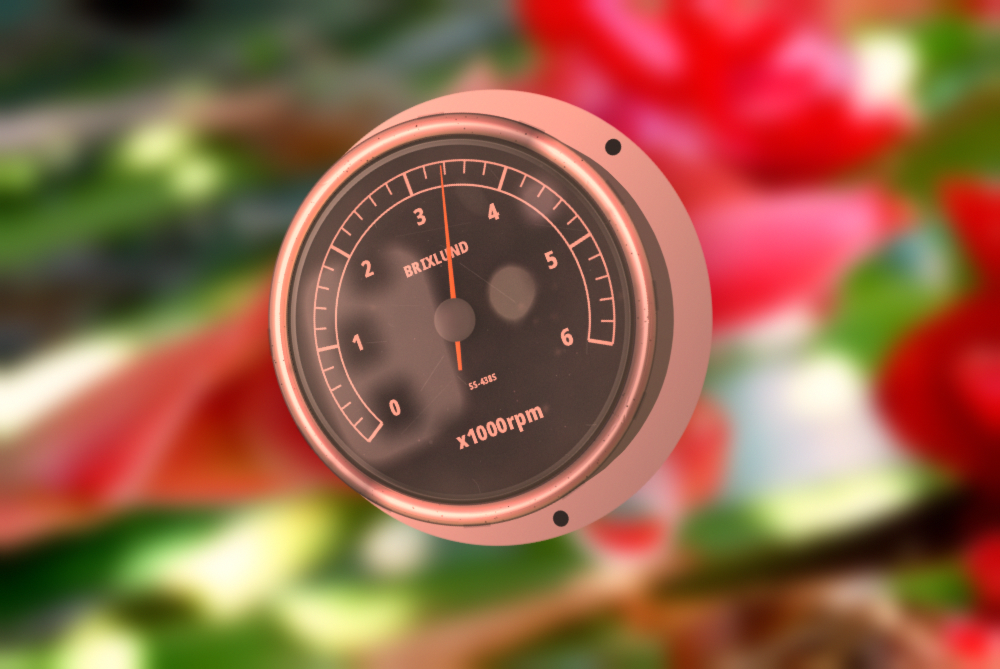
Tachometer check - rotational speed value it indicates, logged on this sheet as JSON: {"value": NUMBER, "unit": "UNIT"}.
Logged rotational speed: {"value": 3400, "unit": "rpm"}
